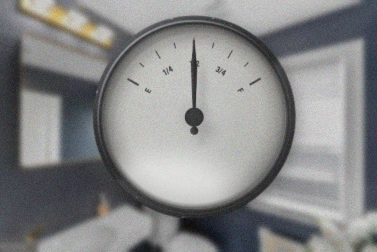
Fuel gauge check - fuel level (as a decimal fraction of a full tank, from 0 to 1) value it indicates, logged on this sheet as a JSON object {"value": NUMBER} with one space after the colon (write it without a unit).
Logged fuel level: {"value": 0.5}
